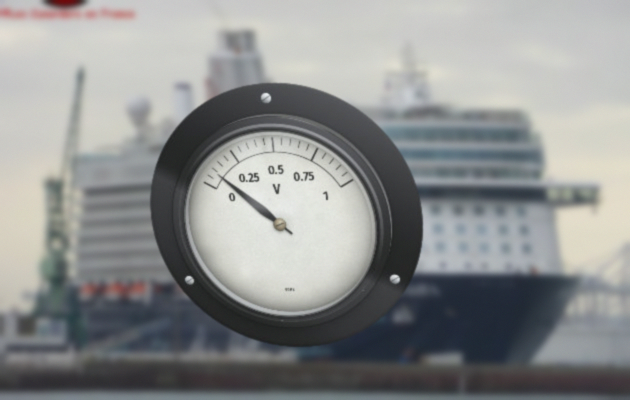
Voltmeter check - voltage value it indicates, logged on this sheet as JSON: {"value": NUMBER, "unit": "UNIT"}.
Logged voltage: {"value": 0.1, "unit": "V"}
